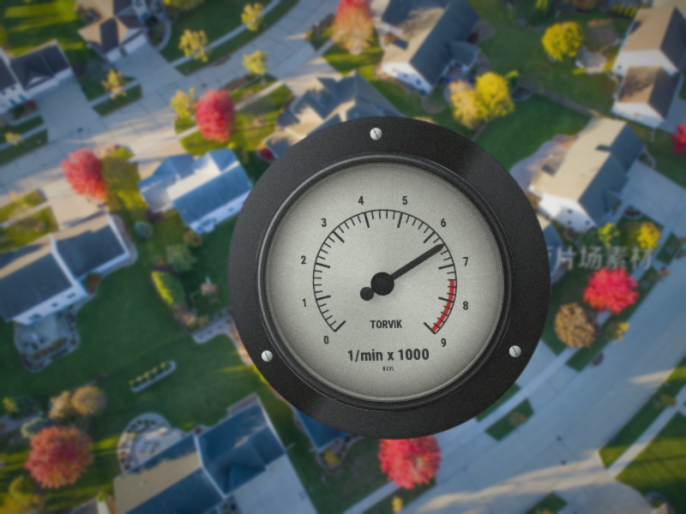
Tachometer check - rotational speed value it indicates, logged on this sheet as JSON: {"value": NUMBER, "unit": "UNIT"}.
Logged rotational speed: {"value": 6400, "unit": "rpm"}
